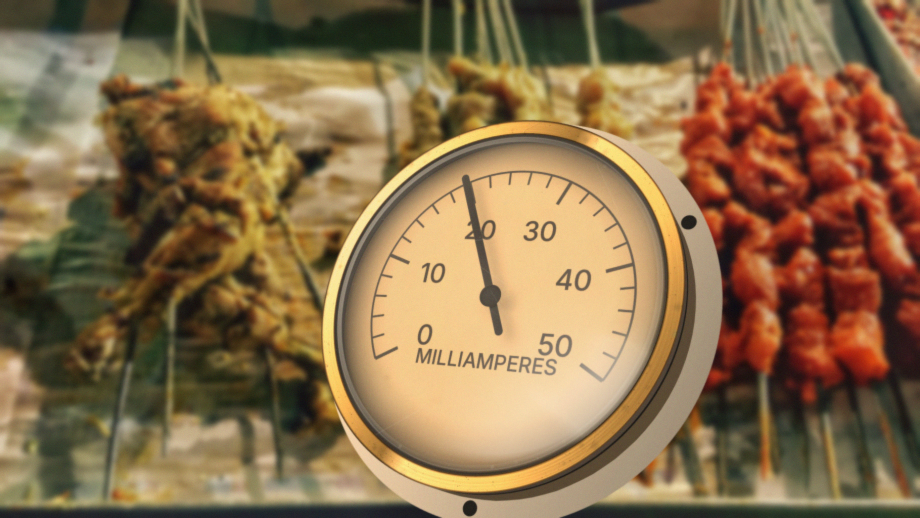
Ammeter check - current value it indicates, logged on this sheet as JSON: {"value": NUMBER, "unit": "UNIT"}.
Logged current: {"value": 20, "unit": "mA"}
